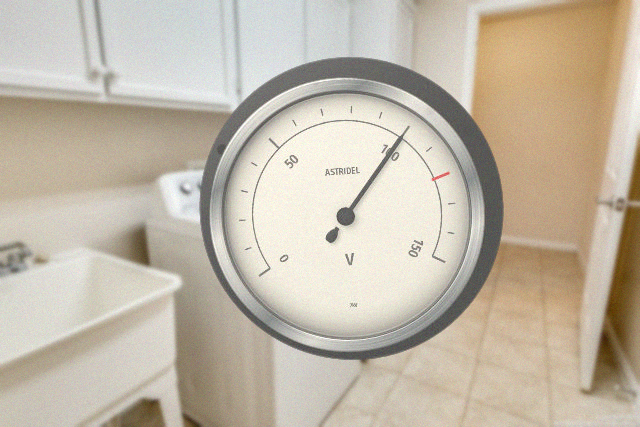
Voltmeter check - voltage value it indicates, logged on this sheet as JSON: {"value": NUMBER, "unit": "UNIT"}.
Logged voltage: {"value": 100, "unit": "V"}
